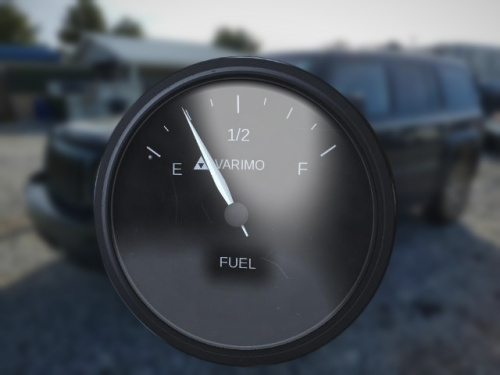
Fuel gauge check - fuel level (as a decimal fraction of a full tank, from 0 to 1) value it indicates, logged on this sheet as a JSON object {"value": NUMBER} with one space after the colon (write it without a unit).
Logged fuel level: {"value": 0.25}
